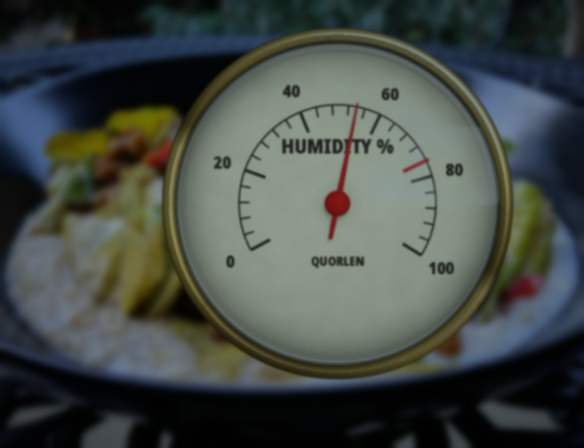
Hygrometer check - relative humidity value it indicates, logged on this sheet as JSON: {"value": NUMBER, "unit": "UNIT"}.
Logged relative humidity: {"value": 54, "unit": "%"}
